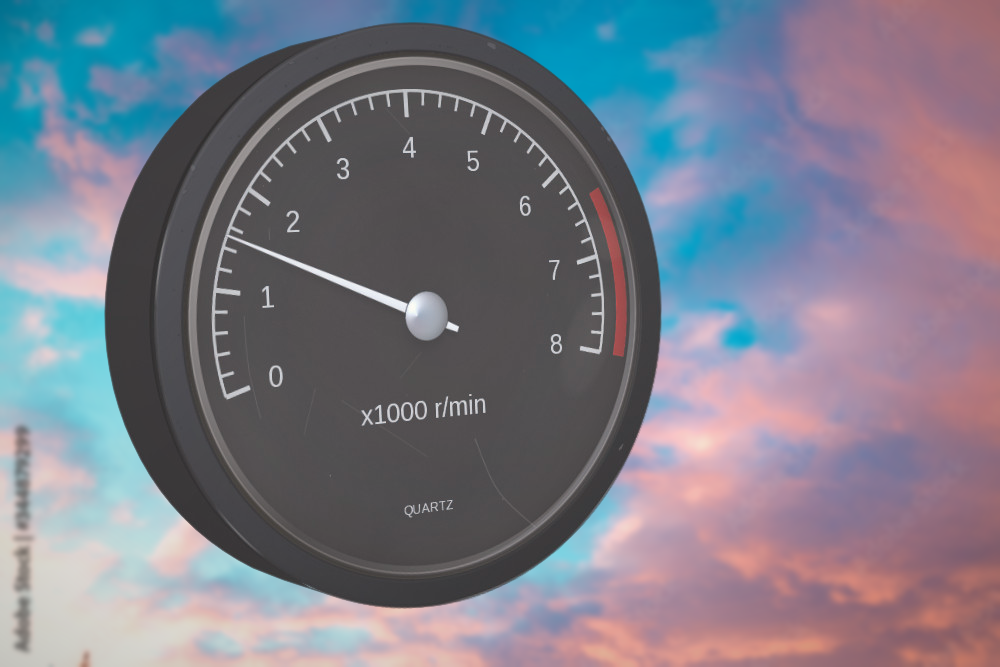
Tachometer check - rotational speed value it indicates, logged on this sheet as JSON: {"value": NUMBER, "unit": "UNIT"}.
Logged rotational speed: {"value": 1500, "unit": "rpm"}
